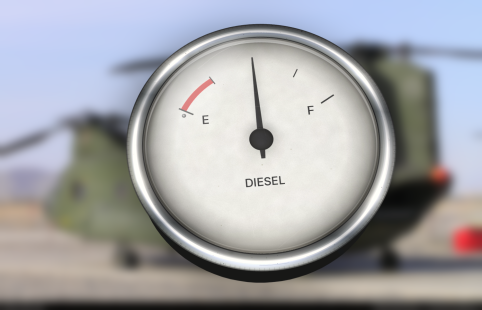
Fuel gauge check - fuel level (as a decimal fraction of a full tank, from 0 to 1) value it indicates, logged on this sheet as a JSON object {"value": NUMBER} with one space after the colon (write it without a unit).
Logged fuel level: {"value": 0.5}
